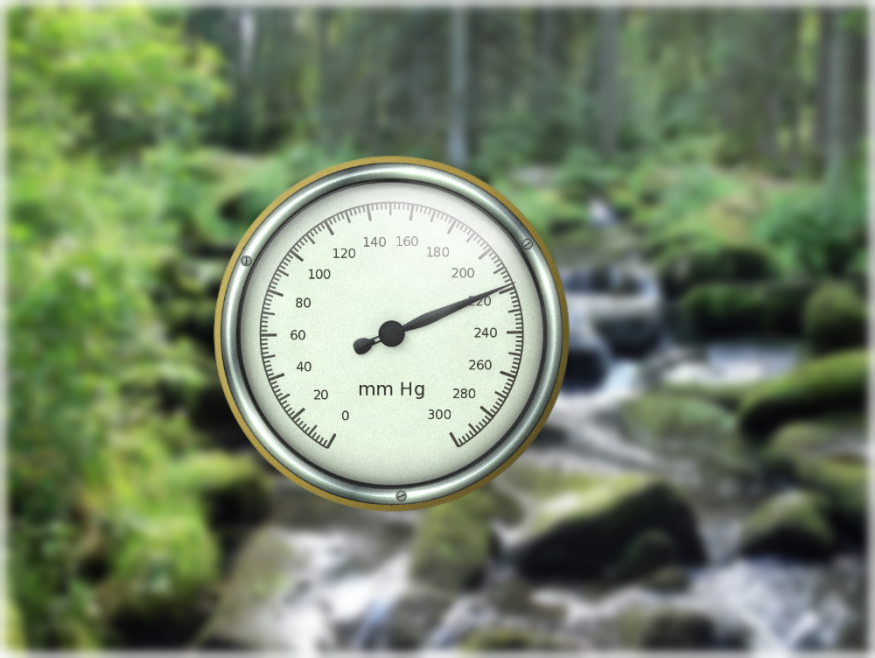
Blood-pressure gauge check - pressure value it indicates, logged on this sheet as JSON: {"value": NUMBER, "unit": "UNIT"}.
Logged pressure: {"value": 218, "unit": "mmHg"}
